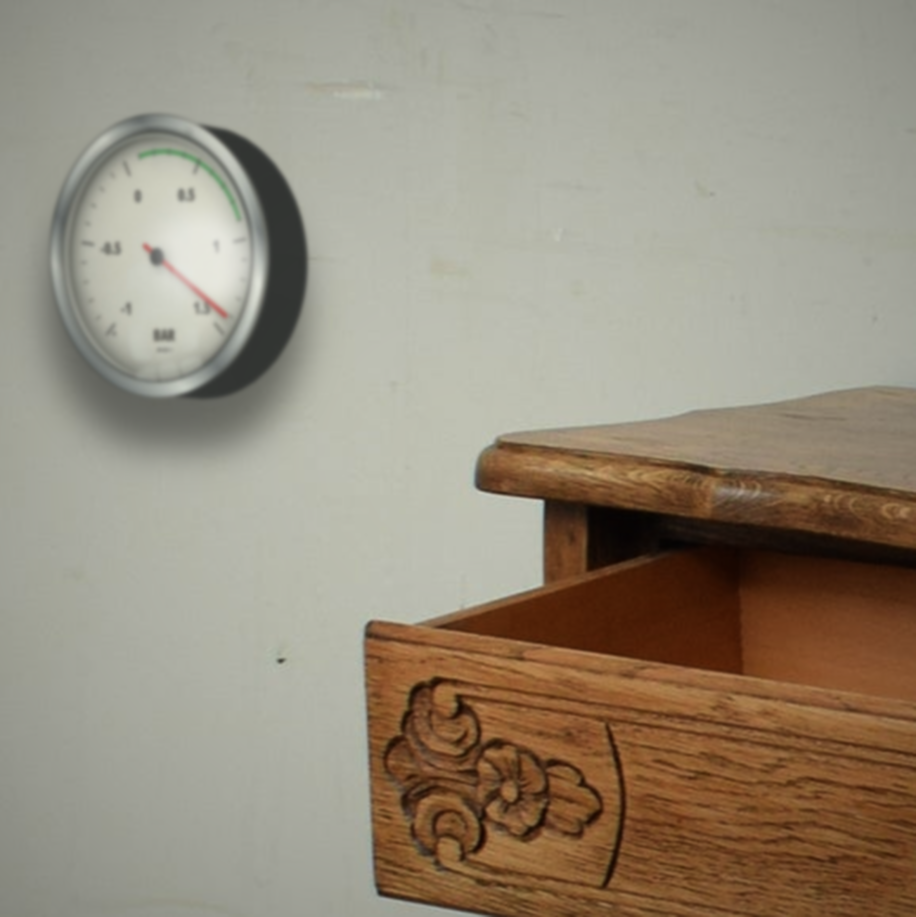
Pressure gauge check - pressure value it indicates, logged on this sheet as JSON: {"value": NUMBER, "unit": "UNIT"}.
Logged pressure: {"value": 1.4, "unit": "bar"}
